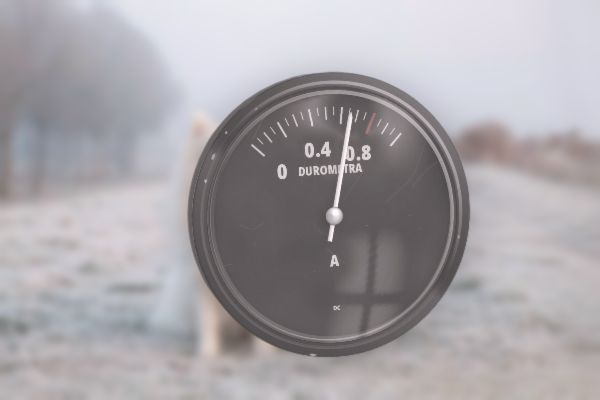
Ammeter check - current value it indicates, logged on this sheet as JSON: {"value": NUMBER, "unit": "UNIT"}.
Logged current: {"value": 0.65, "unit": "A"}
